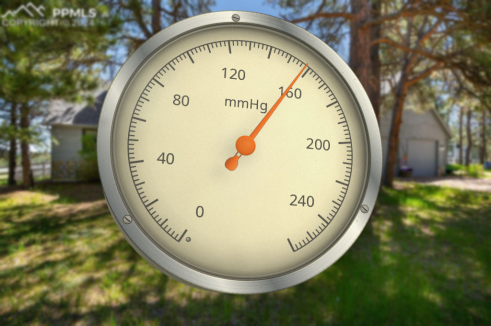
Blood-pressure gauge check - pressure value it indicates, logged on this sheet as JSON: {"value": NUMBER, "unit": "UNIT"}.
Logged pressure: {"value": 158, "unit": "mmHg"}
